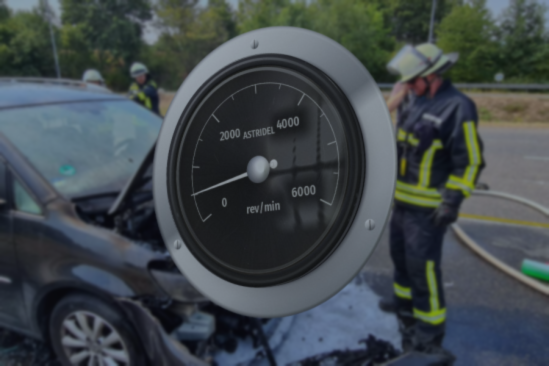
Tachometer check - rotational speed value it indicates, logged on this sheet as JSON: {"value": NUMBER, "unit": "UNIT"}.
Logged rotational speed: {"value": 500, "unit": "rpm"}
